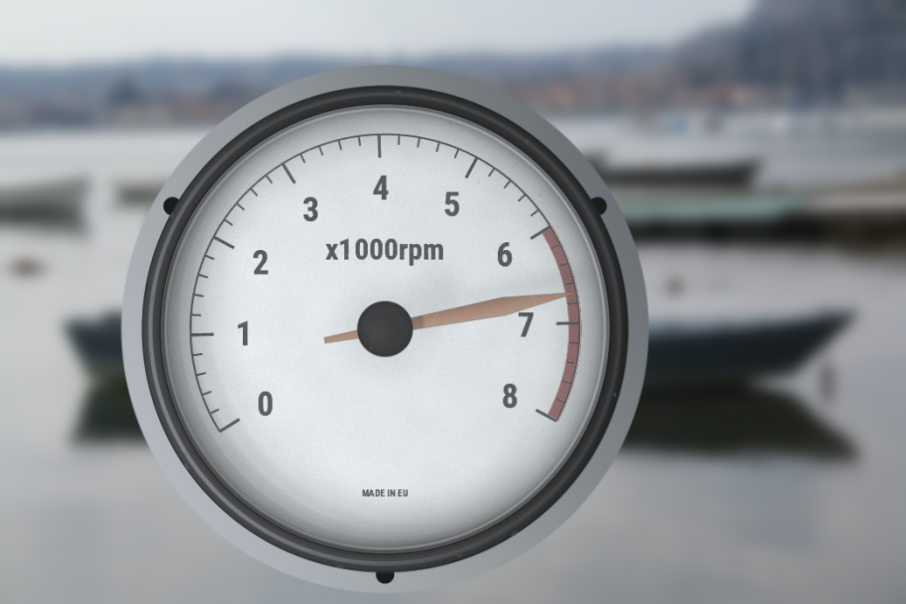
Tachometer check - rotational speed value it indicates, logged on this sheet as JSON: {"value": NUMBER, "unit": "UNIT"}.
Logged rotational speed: {"value": 6700, "unit": "rpm"}
